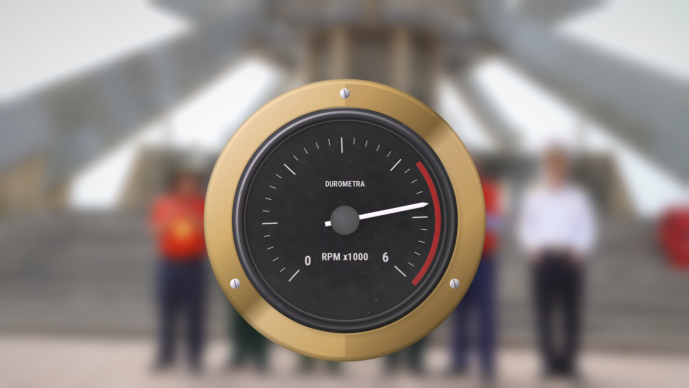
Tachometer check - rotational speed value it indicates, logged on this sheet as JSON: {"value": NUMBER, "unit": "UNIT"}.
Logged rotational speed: {"value": 4800, "unit": "rpm"}
